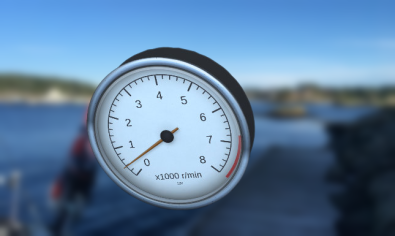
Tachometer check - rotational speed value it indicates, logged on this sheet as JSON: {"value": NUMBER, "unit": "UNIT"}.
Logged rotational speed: {"value": 400, "unit": "rpm"}
